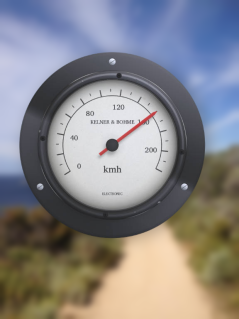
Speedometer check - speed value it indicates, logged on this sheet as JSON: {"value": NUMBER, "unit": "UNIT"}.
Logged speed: {"value": 160, "unit": "km/h"}
